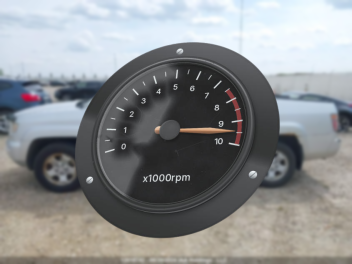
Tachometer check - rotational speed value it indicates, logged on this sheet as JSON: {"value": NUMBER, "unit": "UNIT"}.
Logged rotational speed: {"value": 9500, "unit": "rpm"}
